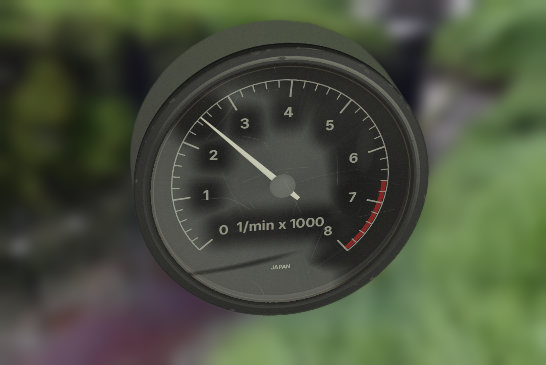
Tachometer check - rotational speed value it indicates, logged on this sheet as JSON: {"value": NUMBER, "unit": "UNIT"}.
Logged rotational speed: {"value": 2500, "unit": "rpm"}
